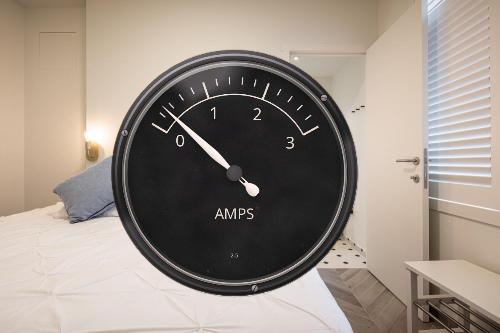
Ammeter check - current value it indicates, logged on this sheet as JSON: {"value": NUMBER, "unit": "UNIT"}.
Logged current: {"value": 0.3, "unit": "A"}
